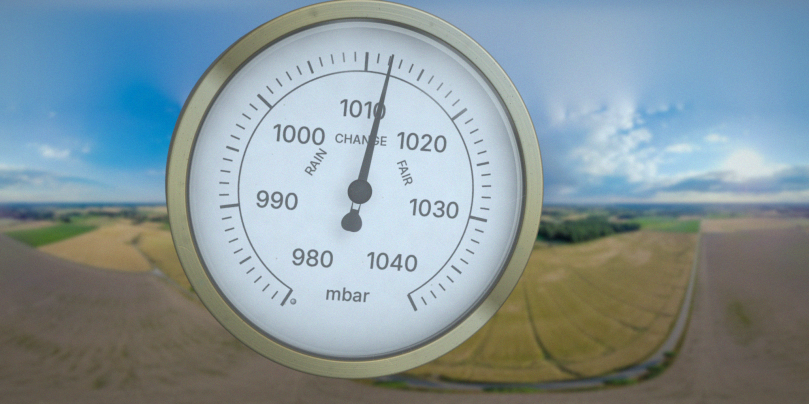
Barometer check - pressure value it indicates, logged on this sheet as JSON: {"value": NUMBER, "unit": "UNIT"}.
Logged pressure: {"value": 1012, "unit": "mbar"}
